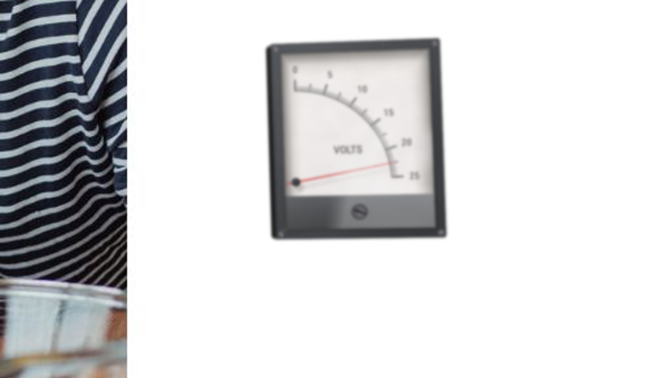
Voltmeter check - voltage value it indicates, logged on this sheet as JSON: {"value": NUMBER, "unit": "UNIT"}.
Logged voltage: {"value": 22.5, "unit": "V"}
